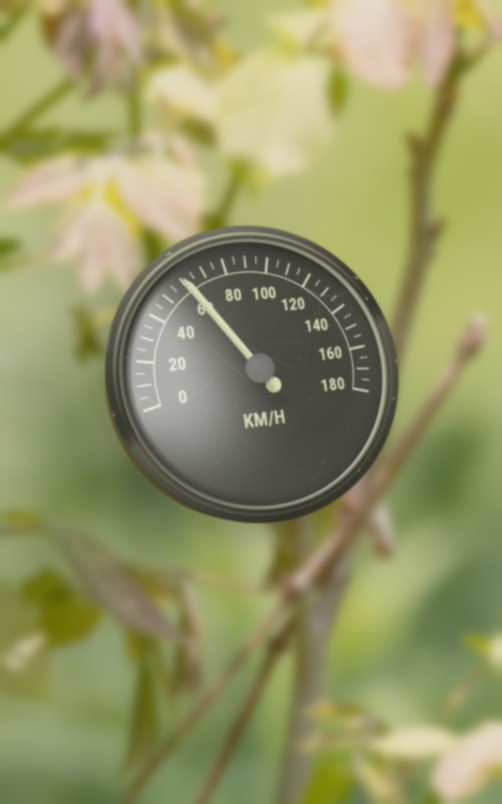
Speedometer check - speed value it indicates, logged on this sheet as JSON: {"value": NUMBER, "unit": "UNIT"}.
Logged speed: {"value": 60, "unit": "km/h"}
